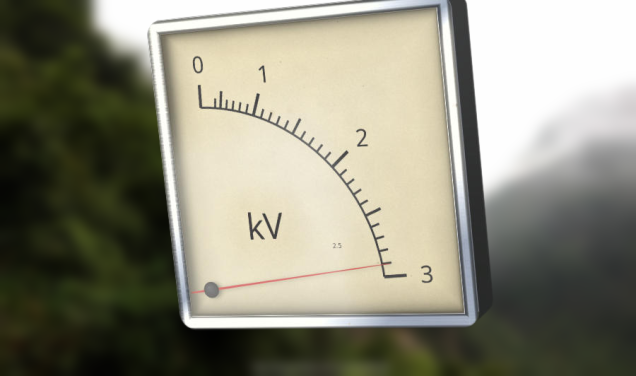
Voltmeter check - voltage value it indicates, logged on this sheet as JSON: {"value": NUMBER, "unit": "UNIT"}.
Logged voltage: {"value": 2.9, "unit": "kV"}
